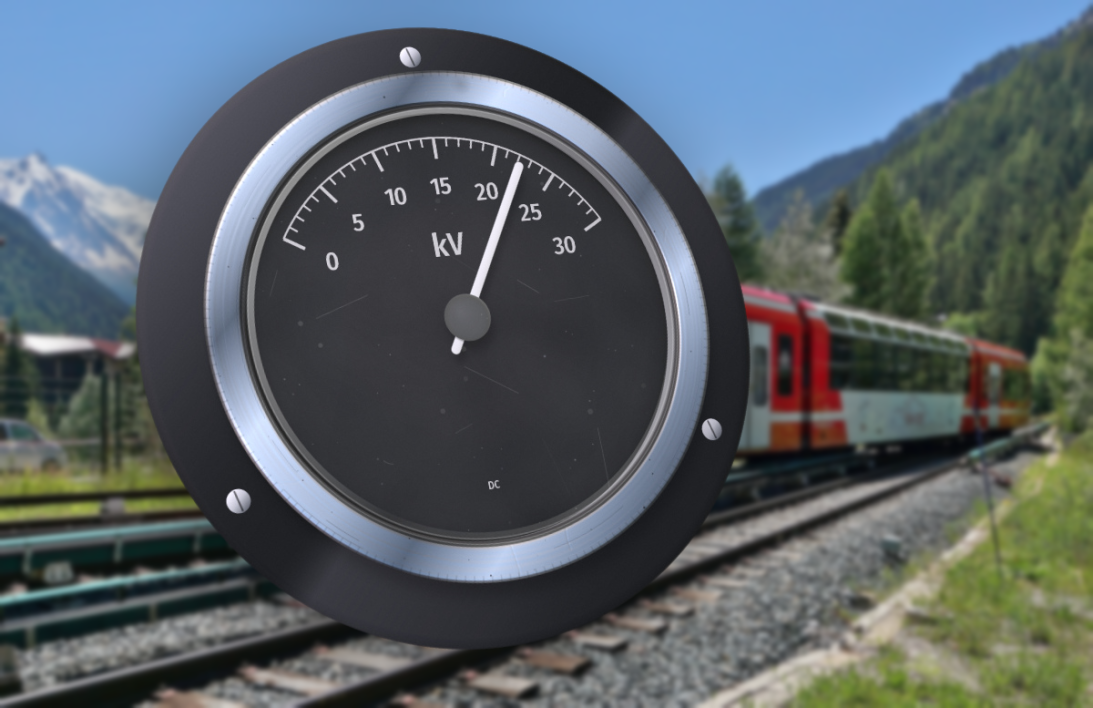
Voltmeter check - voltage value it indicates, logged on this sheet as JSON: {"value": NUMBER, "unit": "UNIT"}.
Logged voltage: {"value": 22, "unit": "kV"}
